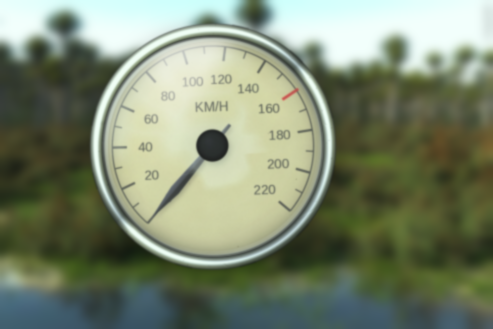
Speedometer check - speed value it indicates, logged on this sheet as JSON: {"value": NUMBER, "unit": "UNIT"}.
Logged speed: {"value": 0, "unit": "km/h"}
